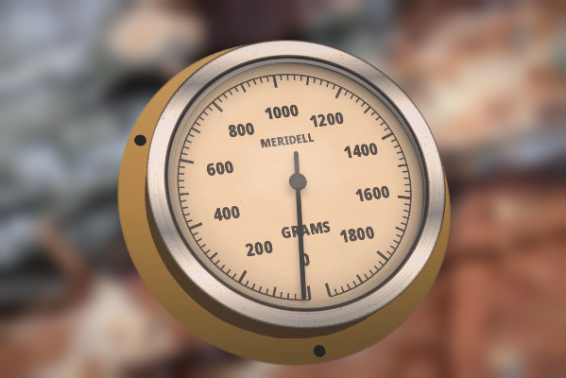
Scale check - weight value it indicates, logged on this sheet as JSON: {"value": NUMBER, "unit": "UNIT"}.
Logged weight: {"value": 20, "unit": "g"}
